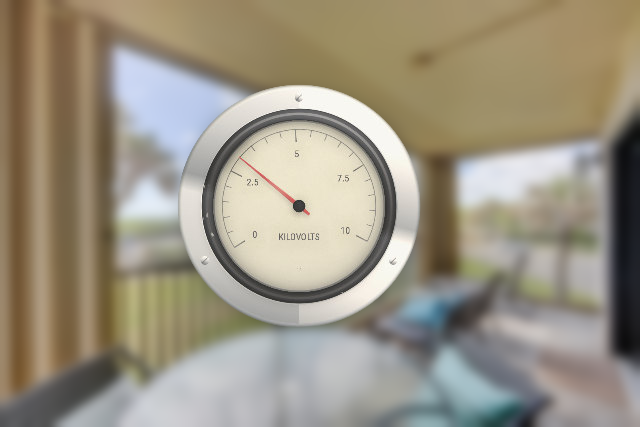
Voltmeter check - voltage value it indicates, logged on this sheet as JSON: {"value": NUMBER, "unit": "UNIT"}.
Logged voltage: {"value": 3, "unit": "kV"}
